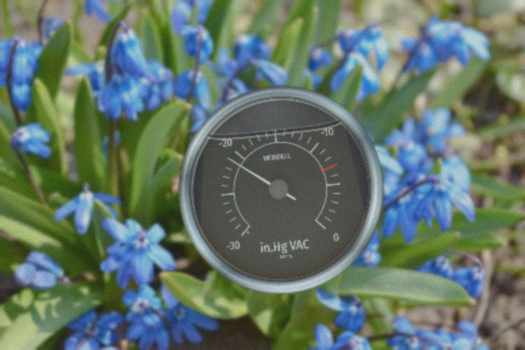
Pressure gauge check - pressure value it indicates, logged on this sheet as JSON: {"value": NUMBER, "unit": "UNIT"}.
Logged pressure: {"value": -21, "unit": "inHg"}
